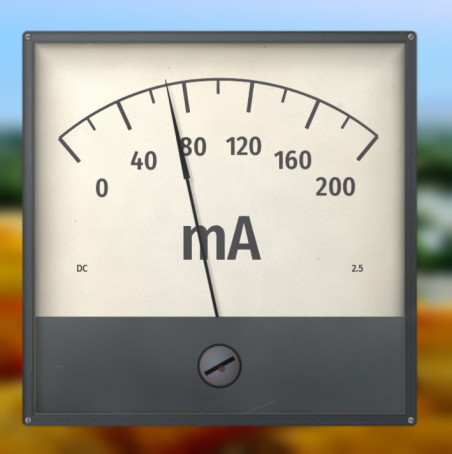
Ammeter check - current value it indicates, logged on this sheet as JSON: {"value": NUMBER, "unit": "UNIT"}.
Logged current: {"value": 70, "unit": "mA"}
